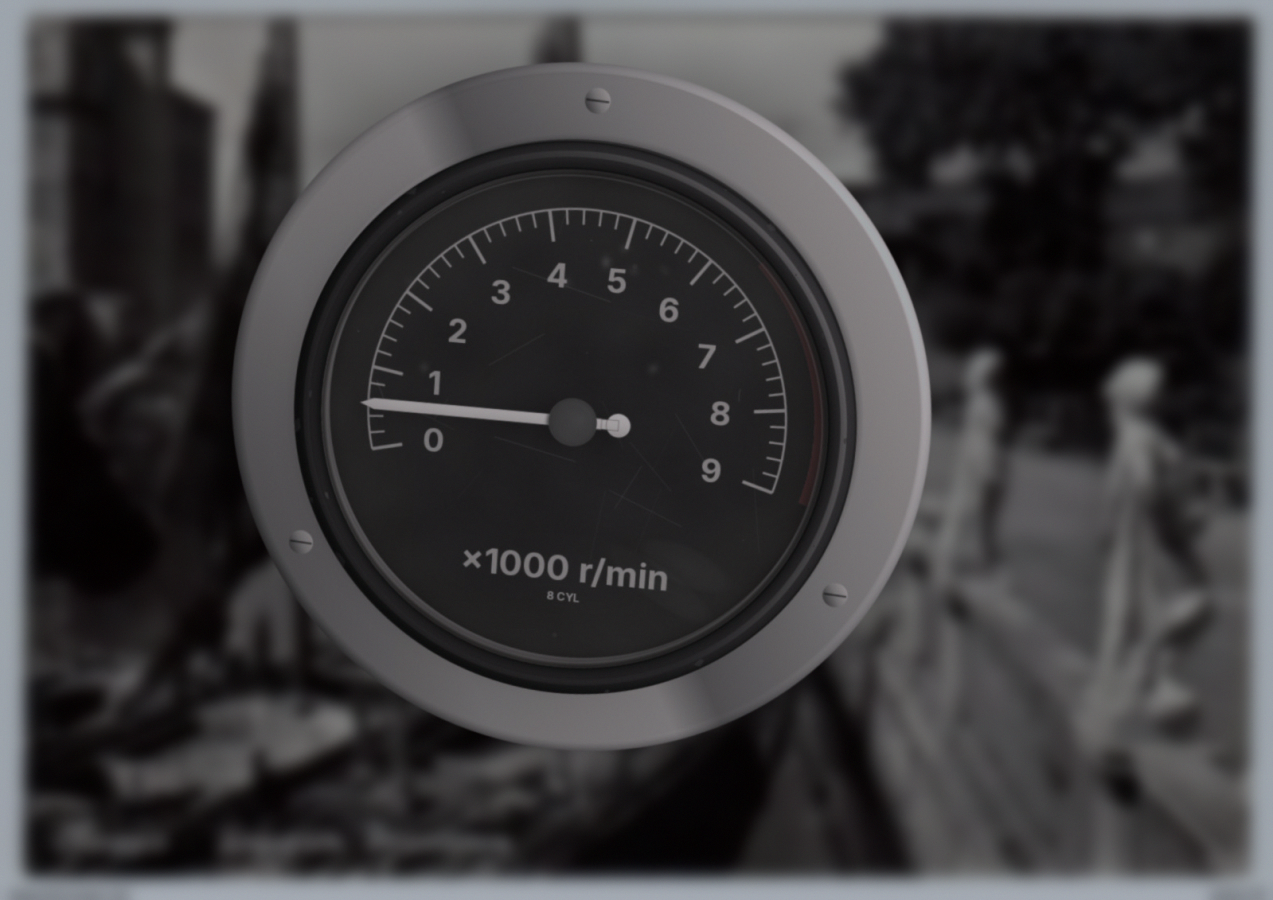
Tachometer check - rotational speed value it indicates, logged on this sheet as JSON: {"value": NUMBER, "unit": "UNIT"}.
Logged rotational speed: {"value": 600, "unit": "rpm"}
